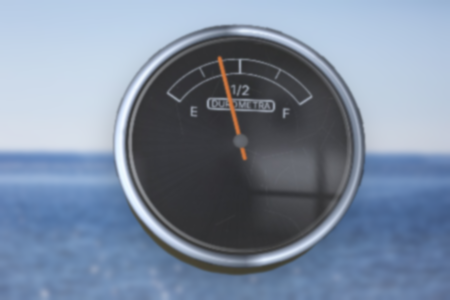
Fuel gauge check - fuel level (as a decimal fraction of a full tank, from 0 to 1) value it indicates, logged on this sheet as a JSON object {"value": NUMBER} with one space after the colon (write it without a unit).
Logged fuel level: {"value": 0.375}
